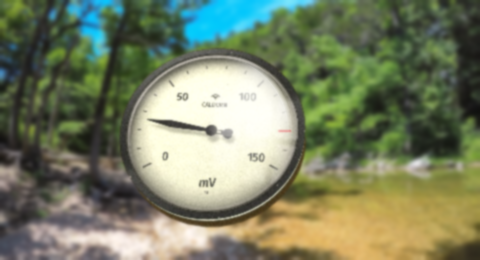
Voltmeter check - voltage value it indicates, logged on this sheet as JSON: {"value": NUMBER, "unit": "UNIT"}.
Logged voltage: {"value": 25, "unit": "mV"}
